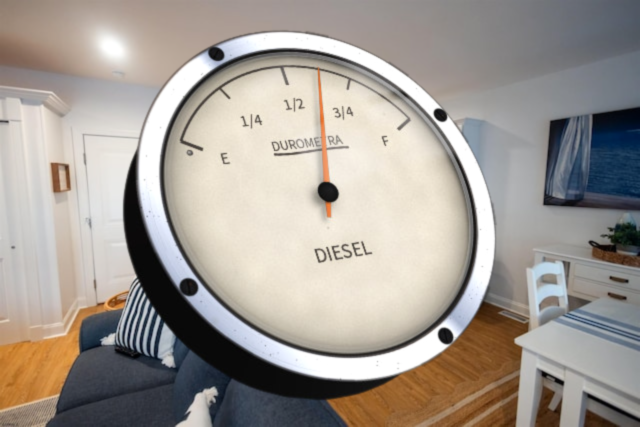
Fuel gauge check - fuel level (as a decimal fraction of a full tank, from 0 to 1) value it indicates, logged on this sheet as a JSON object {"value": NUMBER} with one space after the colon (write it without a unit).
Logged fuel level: {"value": 0.625}
